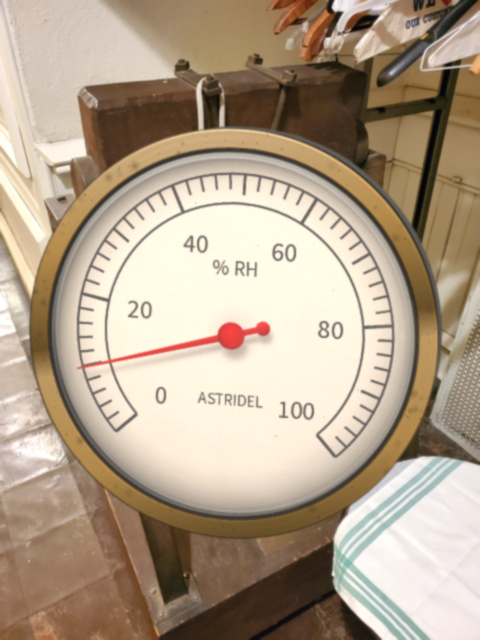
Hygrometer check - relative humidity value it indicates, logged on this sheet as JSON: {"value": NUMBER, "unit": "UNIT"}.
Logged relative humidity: {"value": 10, "unit": "%"}
